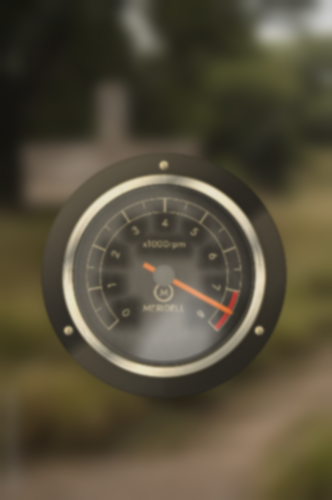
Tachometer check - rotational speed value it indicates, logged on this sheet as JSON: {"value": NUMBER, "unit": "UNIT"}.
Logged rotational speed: {"value": 7500, "unit": "rpm"}
